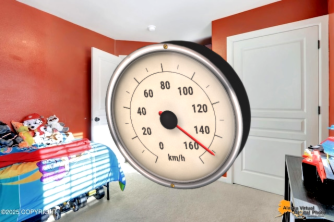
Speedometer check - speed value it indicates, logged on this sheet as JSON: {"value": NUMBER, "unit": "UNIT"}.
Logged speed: {"value": 150, "unit": "km/h"}
